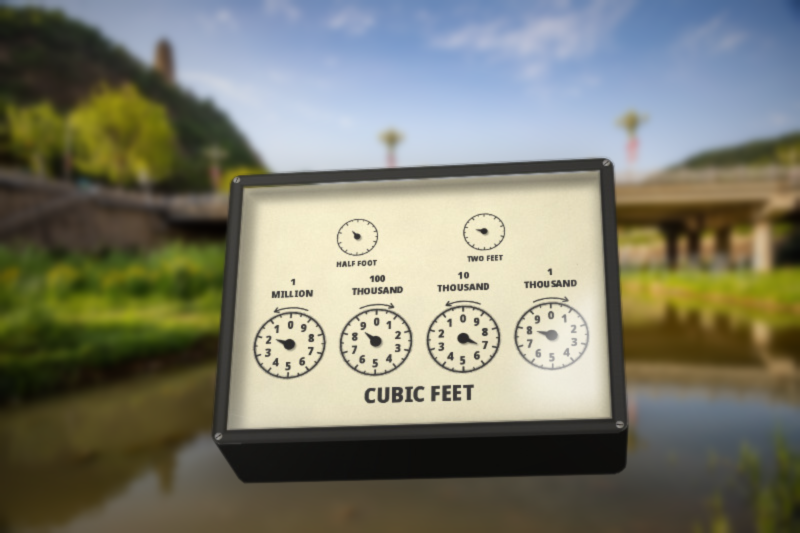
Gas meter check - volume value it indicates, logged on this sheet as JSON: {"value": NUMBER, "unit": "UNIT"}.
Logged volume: {"value": 186800, "unit": "ft³"}
